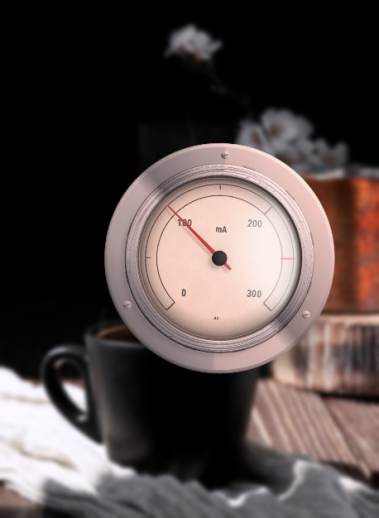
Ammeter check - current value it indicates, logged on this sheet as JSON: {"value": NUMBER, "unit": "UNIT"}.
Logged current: {"value": 100, "unit": "mA"}
